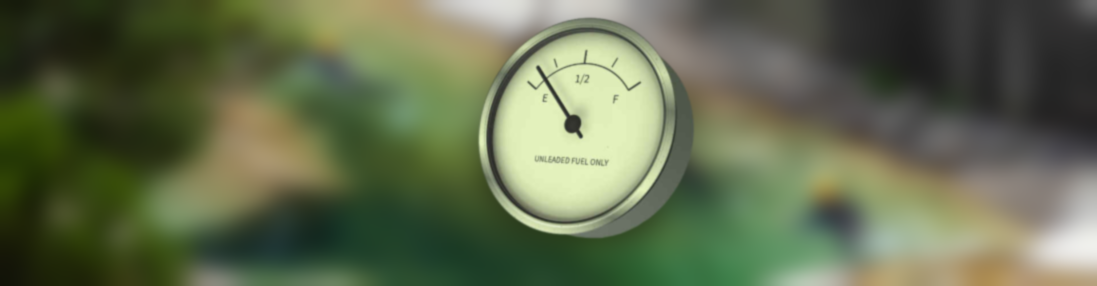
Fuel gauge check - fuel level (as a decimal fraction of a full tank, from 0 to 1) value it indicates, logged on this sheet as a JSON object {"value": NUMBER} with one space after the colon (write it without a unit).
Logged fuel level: {"value": 0.125}
